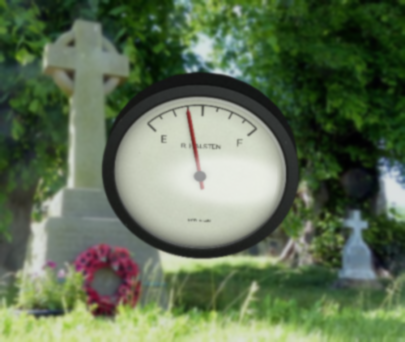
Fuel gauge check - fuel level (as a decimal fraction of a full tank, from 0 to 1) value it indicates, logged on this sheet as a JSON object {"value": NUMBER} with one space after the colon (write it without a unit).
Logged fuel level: {"value": 0.375}
